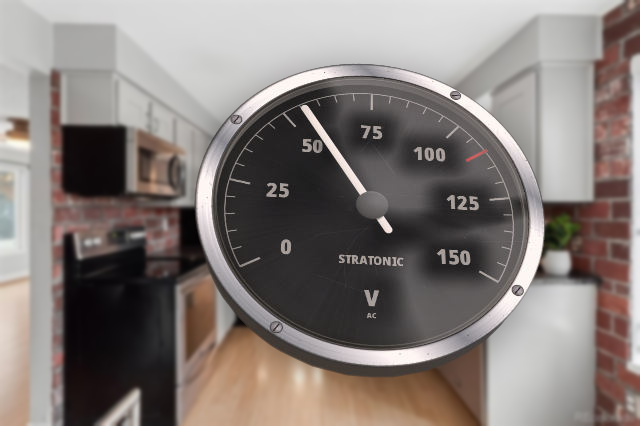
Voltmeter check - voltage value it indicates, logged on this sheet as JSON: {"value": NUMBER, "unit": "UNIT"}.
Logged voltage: {"value": 55, "unit": "V"}
